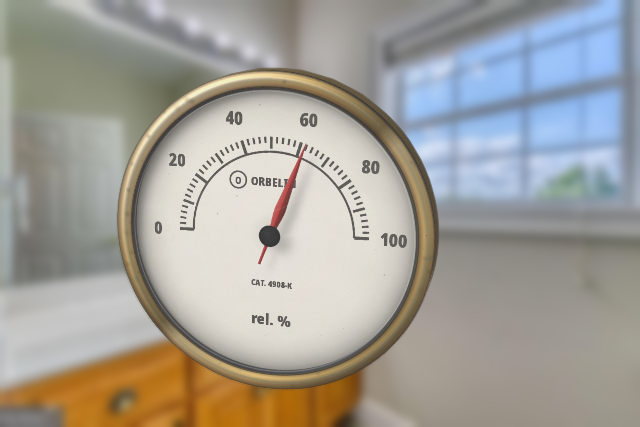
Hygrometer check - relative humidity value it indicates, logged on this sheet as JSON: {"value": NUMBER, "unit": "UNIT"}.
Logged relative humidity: {"value": 62, "unit": "%"}
